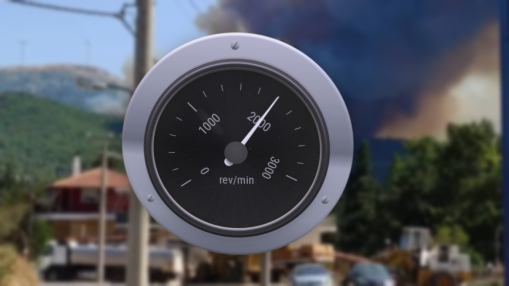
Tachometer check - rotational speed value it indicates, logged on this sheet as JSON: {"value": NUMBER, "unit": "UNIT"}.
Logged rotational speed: {"value": 2000, "unit": "rpm"}
